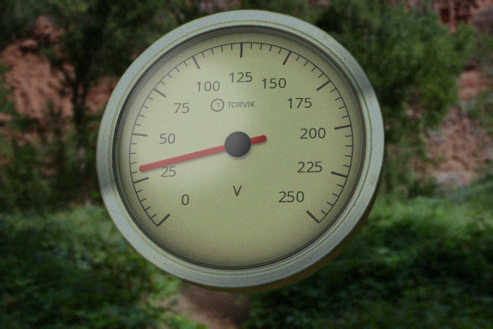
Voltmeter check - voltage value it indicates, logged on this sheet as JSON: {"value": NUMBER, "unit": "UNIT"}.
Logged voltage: {"value": 30, "unit": "V"}
